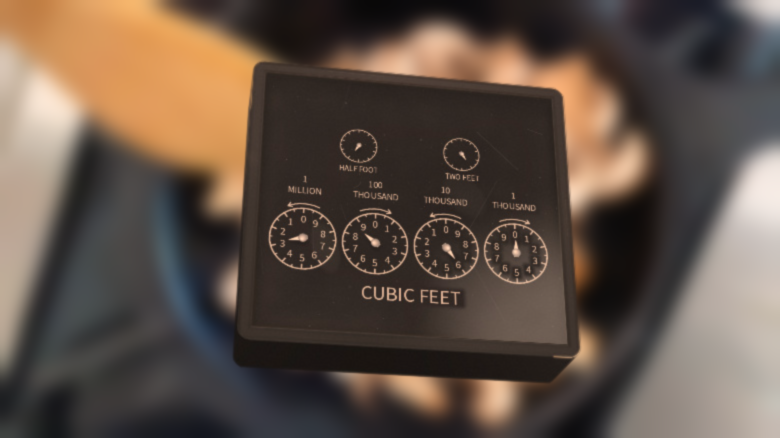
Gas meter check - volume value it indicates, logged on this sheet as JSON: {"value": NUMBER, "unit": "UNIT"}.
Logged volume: {"value": 286000, "unit": "ft³"}
